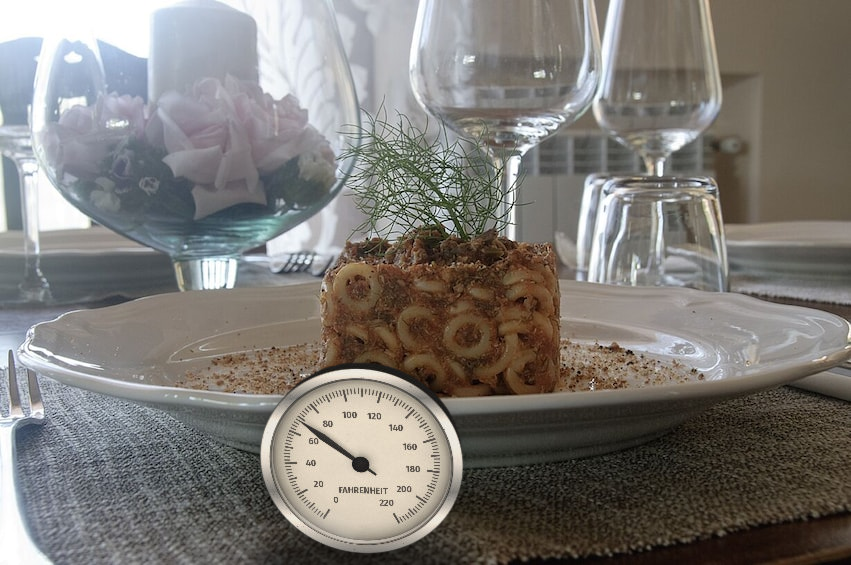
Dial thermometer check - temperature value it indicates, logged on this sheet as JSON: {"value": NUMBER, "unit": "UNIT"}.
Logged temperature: {"value": 70, "unit": "°F"}
